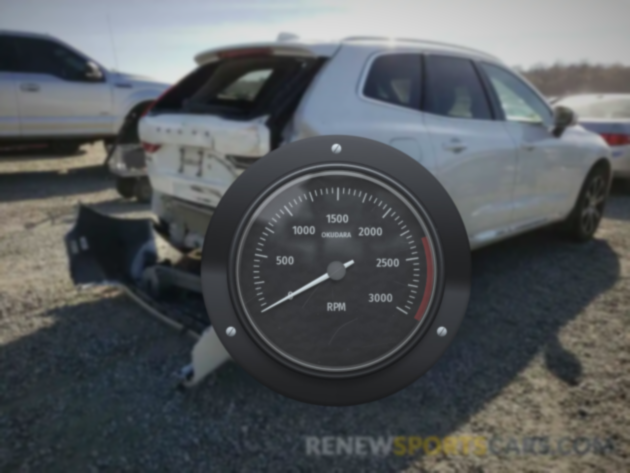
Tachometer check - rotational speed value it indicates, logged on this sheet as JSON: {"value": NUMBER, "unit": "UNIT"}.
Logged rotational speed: {"value": 0, "unit": "rpm"}
